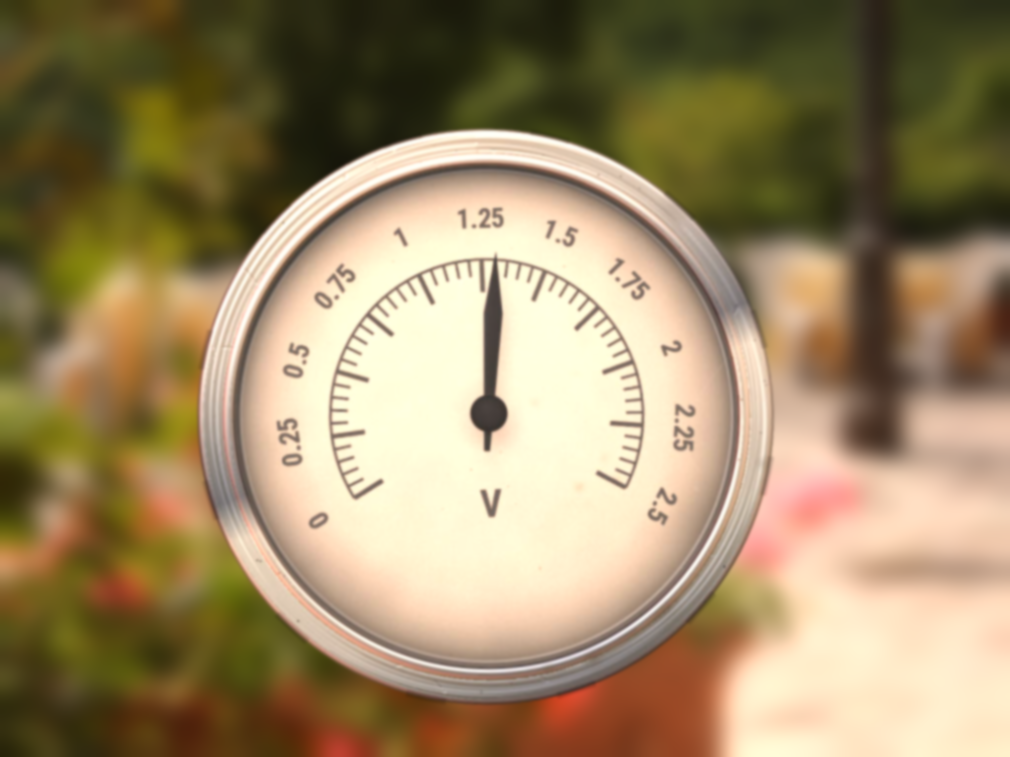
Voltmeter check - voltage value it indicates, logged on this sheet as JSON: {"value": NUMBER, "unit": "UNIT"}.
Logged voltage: {"value": 1.3, "unit": "V"}
